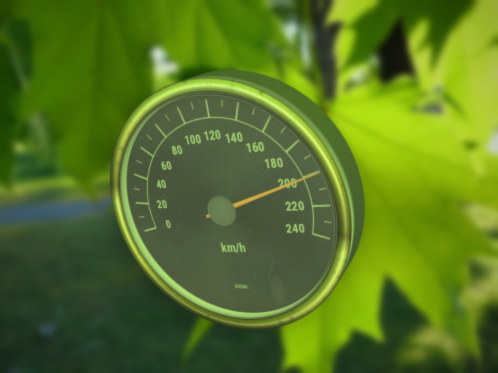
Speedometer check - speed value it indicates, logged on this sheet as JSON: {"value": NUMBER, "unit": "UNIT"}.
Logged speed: {"value": 200, "unit": "km/h"}
